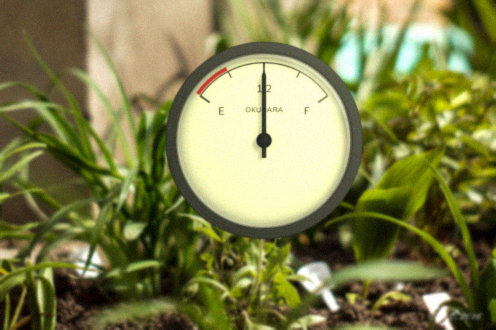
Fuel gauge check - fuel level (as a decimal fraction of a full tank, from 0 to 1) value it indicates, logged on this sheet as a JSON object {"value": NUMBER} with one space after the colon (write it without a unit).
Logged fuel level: {"value": 0.5}
